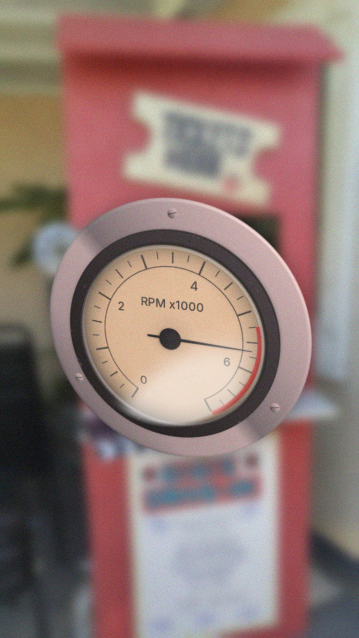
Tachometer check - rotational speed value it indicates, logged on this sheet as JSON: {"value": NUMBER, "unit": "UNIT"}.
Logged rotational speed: {"value": 5625, "unit": "rpm"}
